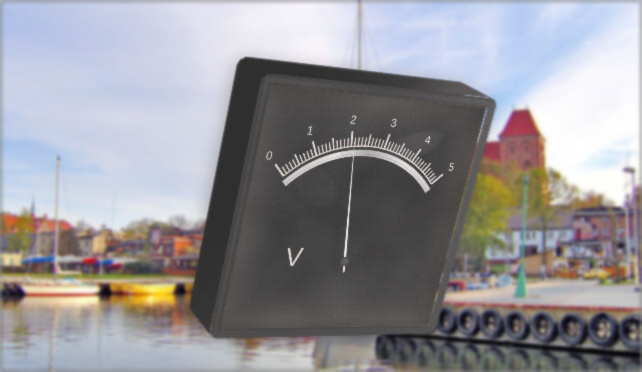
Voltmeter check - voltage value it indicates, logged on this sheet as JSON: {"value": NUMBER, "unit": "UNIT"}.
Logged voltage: {"value": 2, "unit": "V"}
